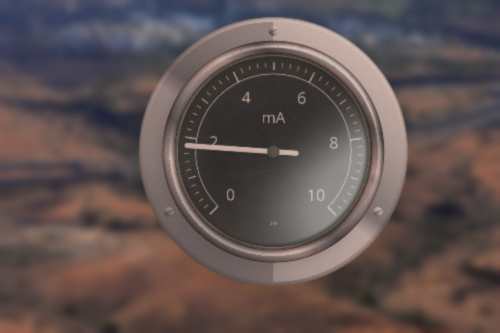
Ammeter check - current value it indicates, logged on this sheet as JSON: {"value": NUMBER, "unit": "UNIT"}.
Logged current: {"value": 1.8, "unit": "mA"}
